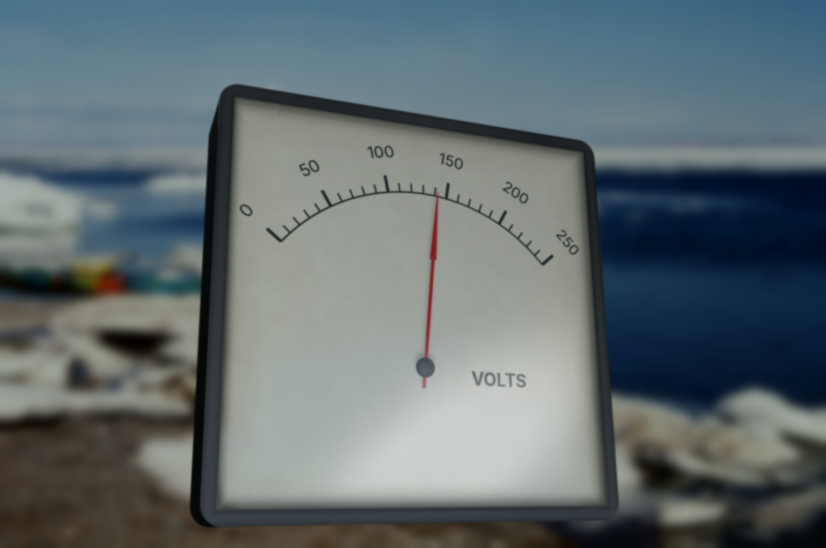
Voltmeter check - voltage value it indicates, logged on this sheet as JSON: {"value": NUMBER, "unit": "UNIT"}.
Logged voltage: {"value": 140, "unit": "V"}
